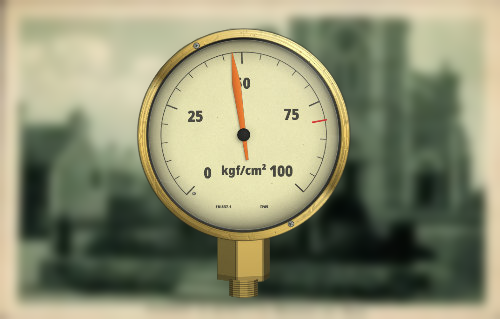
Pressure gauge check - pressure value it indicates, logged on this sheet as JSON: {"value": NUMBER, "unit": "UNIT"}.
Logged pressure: {"value": 47.5, "unit": "kg/cm²"}
